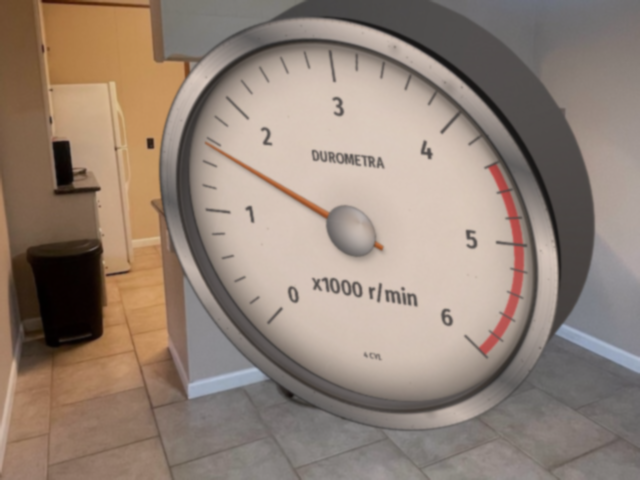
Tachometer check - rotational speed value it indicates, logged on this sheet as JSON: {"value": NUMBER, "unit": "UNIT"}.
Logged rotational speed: {"value": 1600, "unit": "rpm"}
